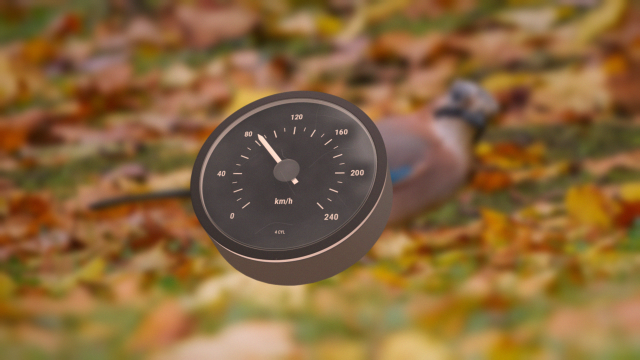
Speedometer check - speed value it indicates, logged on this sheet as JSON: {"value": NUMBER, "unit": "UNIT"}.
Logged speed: {"value": 85, "unit": "km/h"}
